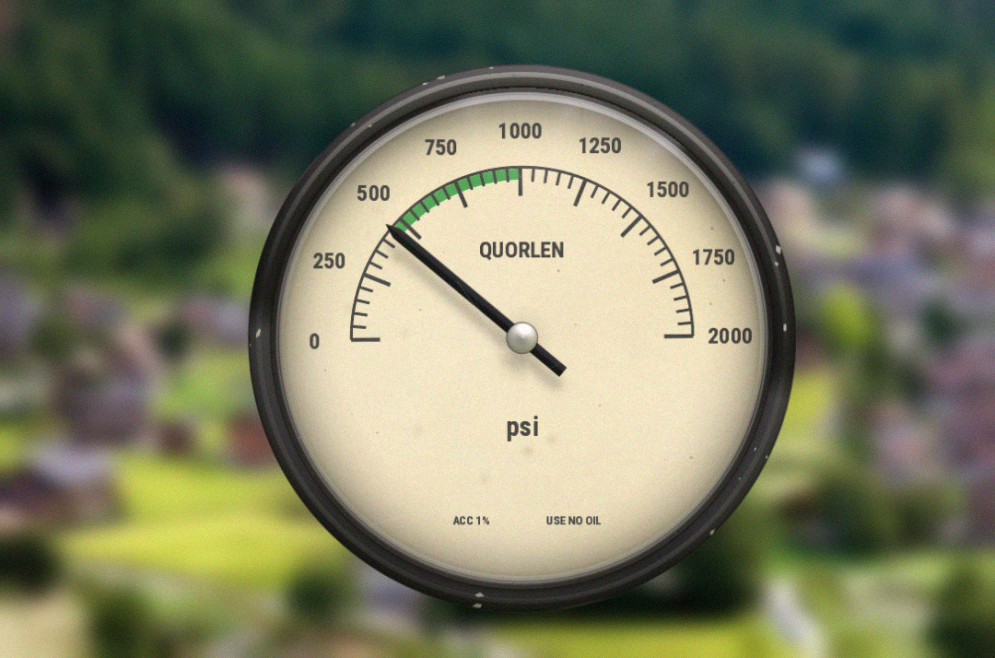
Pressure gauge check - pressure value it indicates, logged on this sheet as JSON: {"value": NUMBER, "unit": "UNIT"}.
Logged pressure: {"value": 450, "unit": "psi"}
